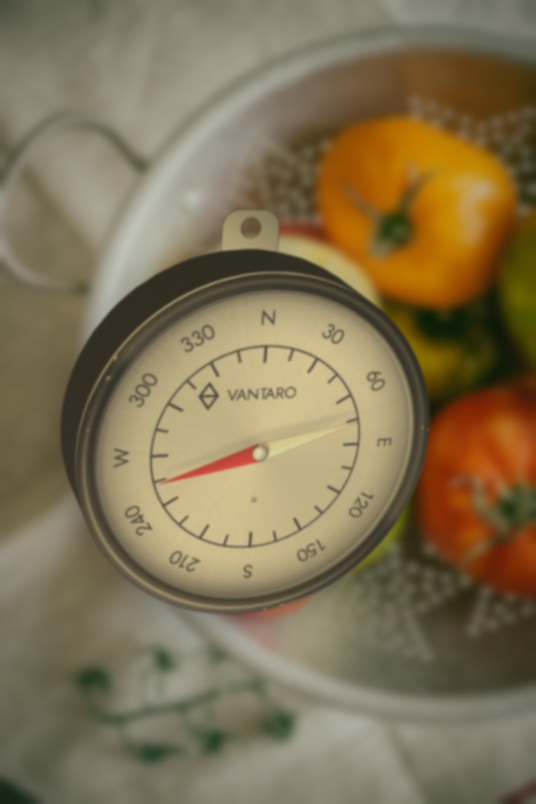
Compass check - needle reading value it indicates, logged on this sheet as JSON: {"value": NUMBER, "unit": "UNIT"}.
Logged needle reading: {"value": 255, "unit": "°"}
